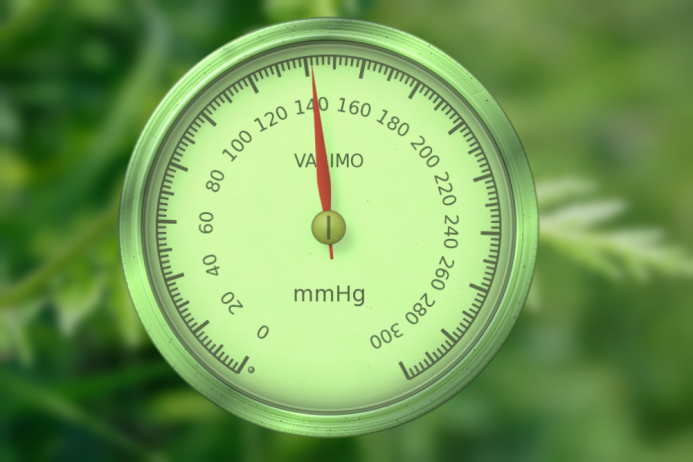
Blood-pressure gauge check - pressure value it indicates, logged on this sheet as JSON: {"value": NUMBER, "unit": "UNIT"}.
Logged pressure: {"value": 142, "unit": "mmHg"}
